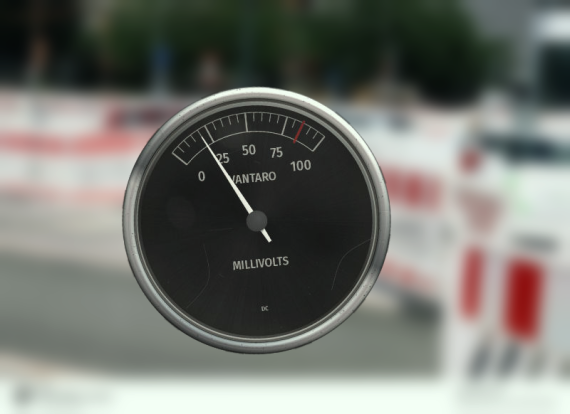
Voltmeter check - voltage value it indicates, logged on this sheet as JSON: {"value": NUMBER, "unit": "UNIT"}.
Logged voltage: {"value": 20, "unit": "mV"}
